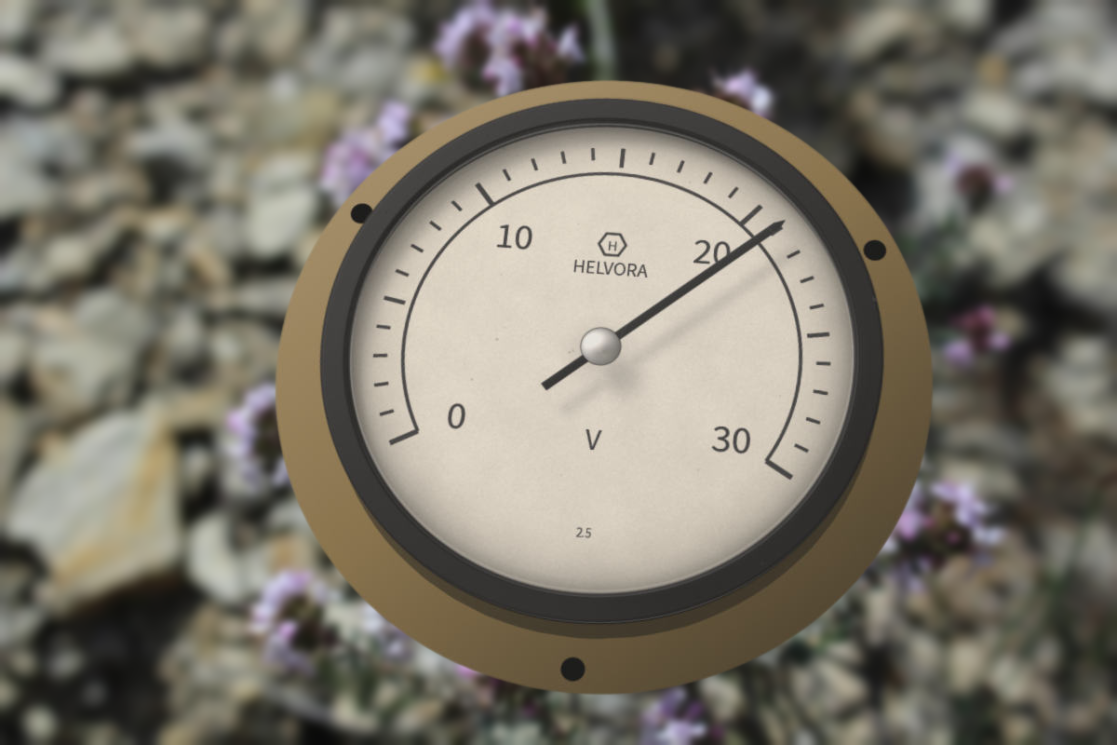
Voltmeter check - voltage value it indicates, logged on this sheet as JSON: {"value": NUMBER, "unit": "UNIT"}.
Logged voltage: {"value": 21, "unit": "V"}
